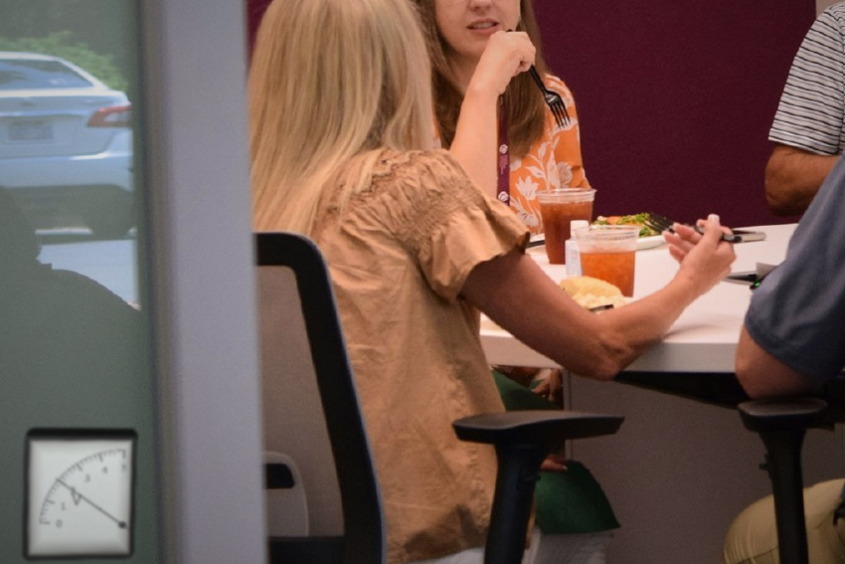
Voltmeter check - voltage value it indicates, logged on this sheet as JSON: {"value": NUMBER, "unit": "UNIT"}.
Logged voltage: {"value": 2, "unit": "V"}
